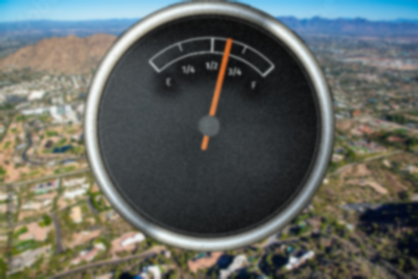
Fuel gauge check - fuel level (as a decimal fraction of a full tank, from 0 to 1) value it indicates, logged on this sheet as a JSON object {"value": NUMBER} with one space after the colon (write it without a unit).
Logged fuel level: {"value": 0.625}
